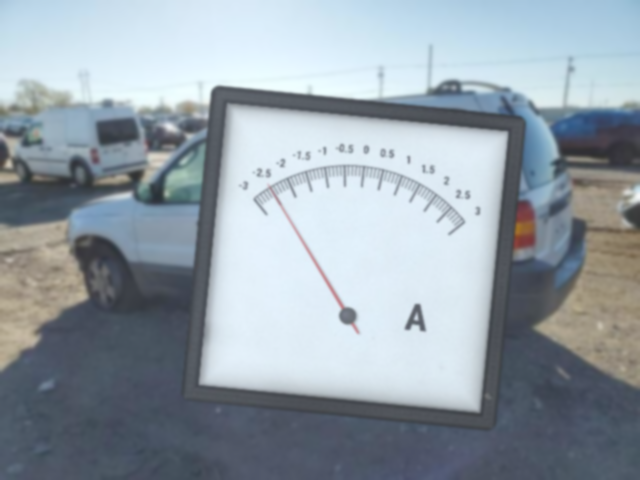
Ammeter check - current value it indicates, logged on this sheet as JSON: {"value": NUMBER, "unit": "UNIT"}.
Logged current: {"value": -2.5, "unit": "A"}
